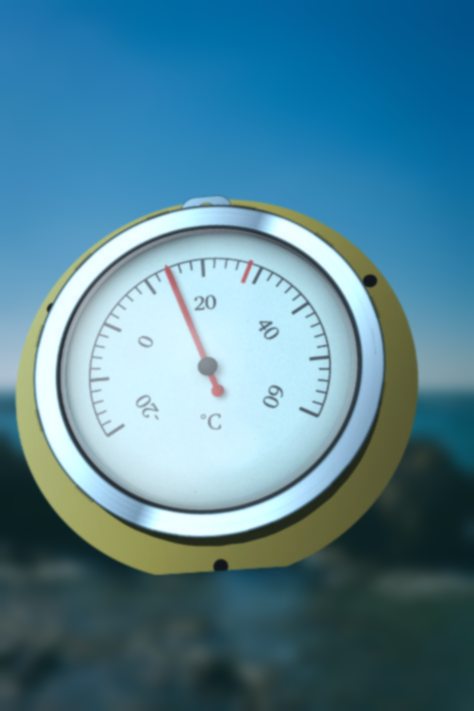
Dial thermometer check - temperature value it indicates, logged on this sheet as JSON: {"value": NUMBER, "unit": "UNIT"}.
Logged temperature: {"value": 14, "unit": "°C"}
